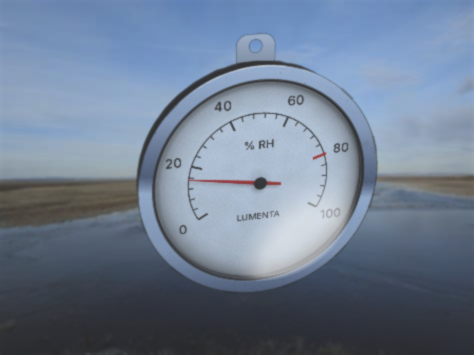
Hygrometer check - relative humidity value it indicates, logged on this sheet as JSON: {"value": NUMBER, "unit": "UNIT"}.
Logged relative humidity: {"value": 16, "unit": "%"}
